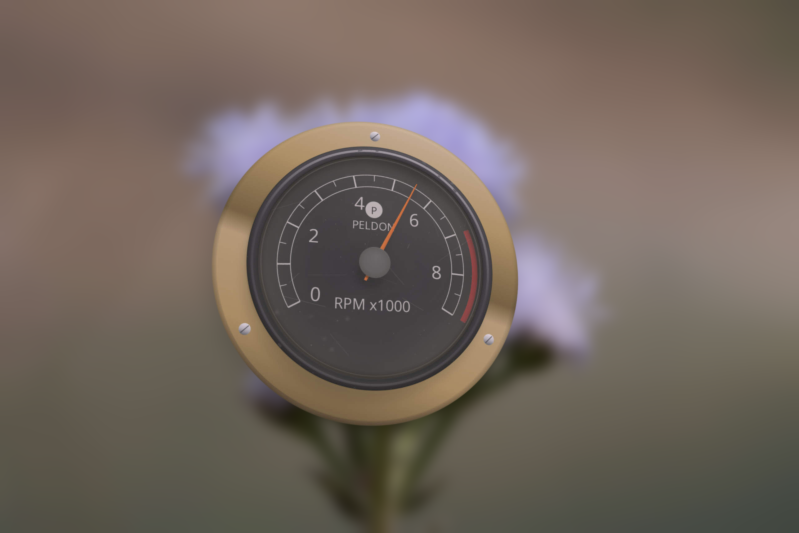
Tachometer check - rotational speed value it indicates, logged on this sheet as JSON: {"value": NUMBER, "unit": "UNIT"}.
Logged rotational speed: {"value": 5500, "unit": "rpm"}
